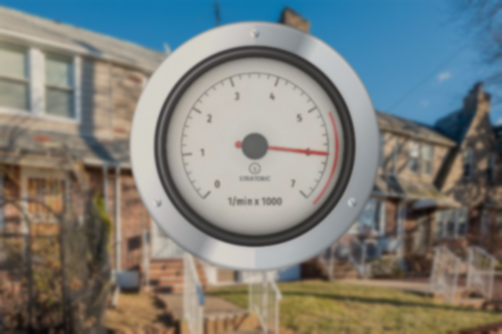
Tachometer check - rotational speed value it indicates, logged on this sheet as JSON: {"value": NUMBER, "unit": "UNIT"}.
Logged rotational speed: {"value": 6000, "unit": "rpm"}
